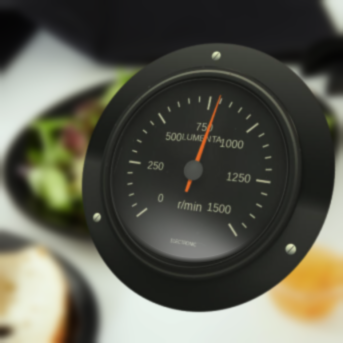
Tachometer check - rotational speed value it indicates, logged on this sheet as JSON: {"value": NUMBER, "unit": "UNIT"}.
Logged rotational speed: {"value": 800, "unit": "rpm"}
